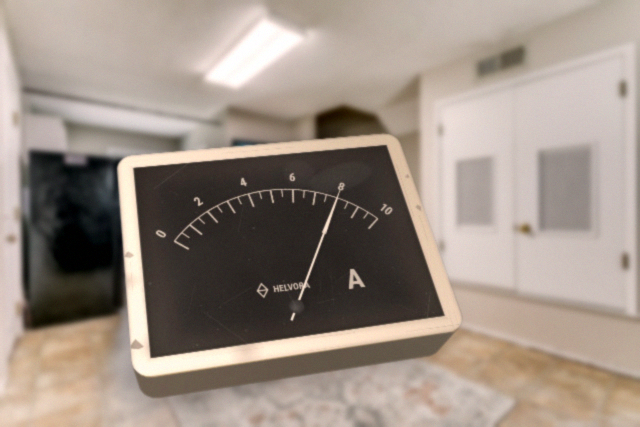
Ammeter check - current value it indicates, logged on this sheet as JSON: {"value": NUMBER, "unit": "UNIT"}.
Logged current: {"value": 8, "unit": "A"}
